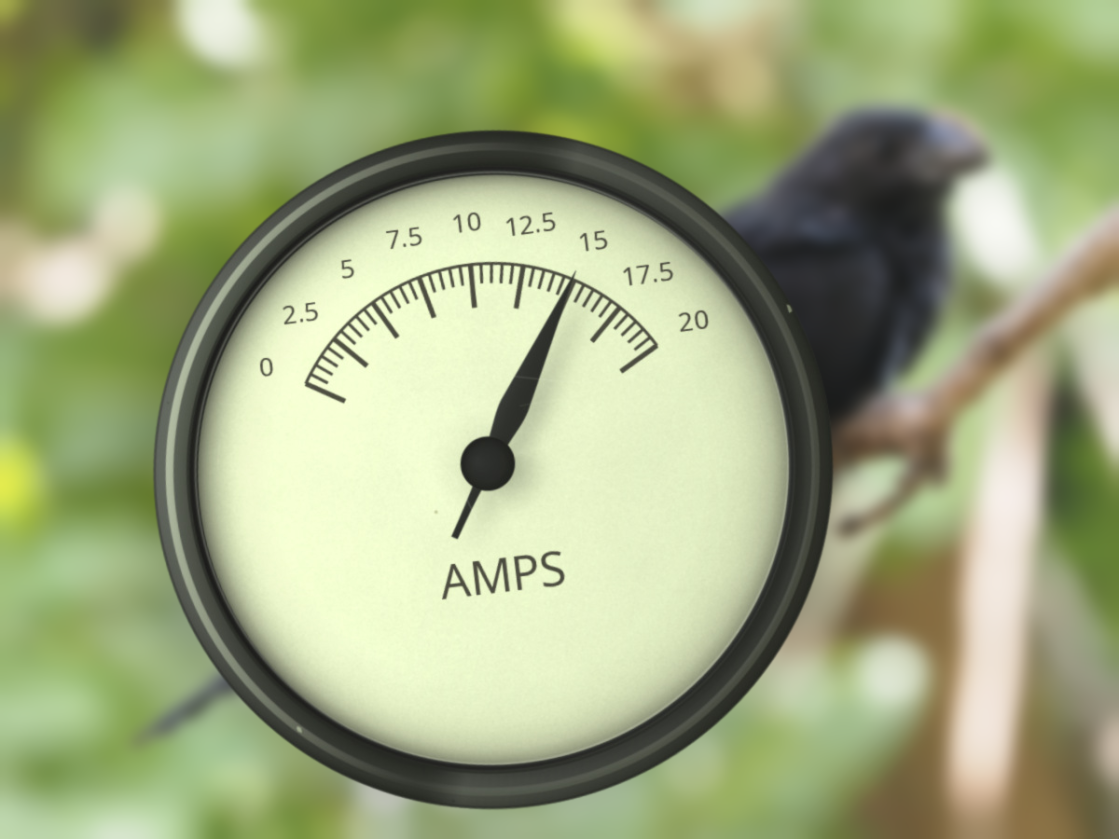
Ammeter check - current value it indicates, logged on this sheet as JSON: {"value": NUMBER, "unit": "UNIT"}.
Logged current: {"value": 15, "unit": "A"}
